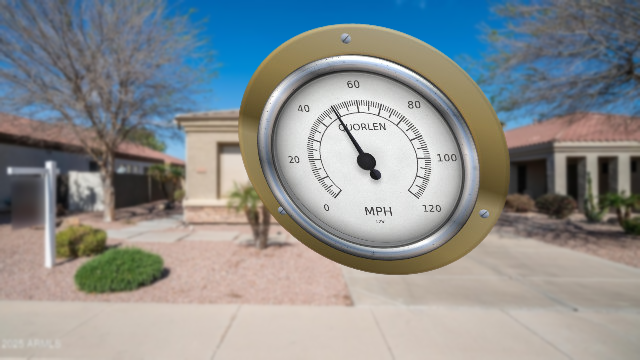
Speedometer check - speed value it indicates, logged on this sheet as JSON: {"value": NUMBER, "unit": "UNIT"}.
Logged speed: {"value": 50, "unit": "mph"}
